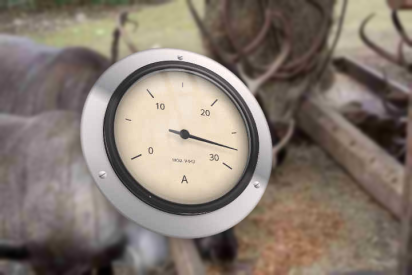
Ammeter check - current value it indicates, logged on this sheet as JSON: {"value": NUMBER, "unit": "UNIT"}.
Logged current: {"value": 27.5, "unit": "A"}
